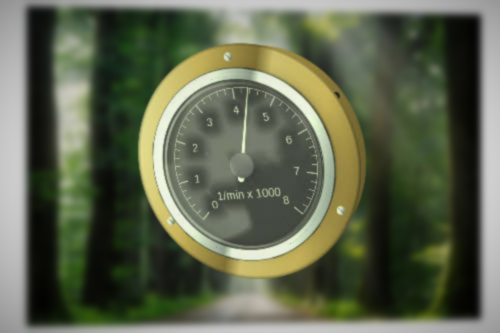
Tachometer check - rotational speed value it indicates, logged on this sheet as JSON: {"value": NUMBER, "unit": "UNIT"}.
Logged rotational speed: {"value": 4400, "unit": "rpm"}
